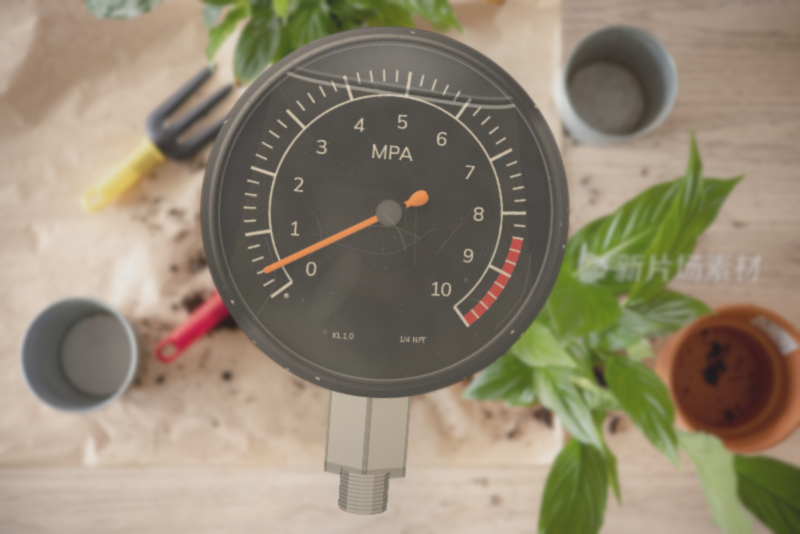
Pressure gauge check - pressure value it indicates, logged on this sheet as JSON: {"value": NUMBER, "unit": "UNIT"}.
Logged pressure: {"value": 0.4, "unit": "MPa"}
